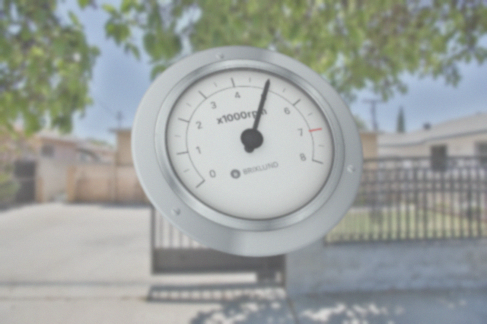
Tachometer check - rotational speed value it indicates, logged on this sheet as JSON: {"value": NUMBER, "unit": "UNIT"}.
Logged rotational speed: {"value": 5000, "unit": "rpm"}
